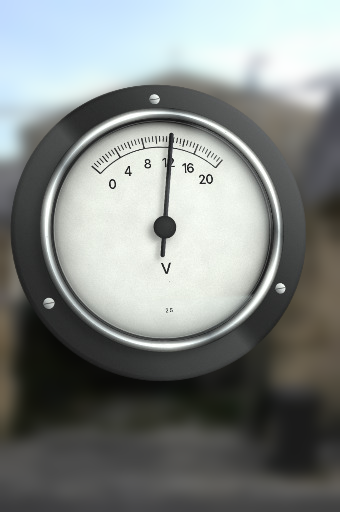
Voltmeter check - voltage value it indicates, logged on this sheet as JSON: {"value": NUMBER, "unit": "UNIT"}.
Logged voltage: {"value": 12, "unit": "V"}
